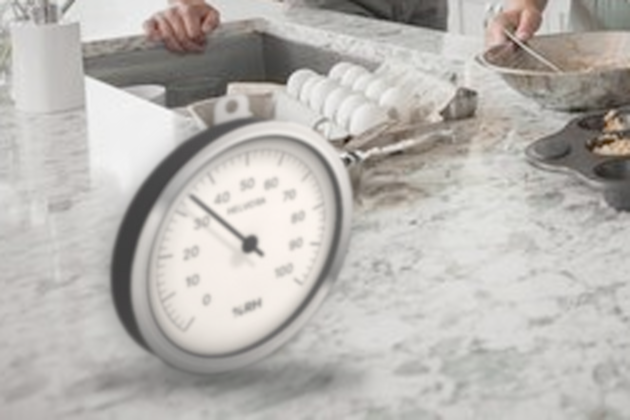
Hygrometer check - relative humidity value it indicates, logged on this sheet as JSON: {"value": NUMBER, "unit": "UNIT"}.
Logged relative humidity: {"value": 34, "unit": "%"}
